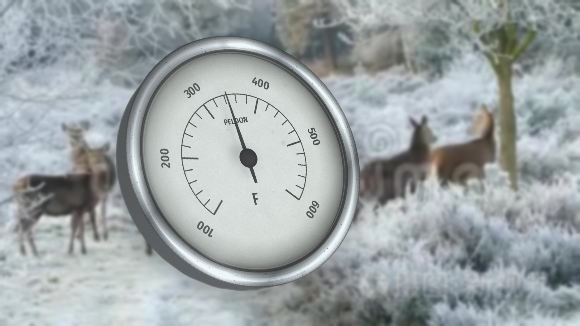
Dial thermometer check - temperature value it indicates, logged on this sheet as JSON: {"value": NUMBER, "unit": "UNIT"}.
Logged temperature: {"value": 340, "unit": "°F"}
